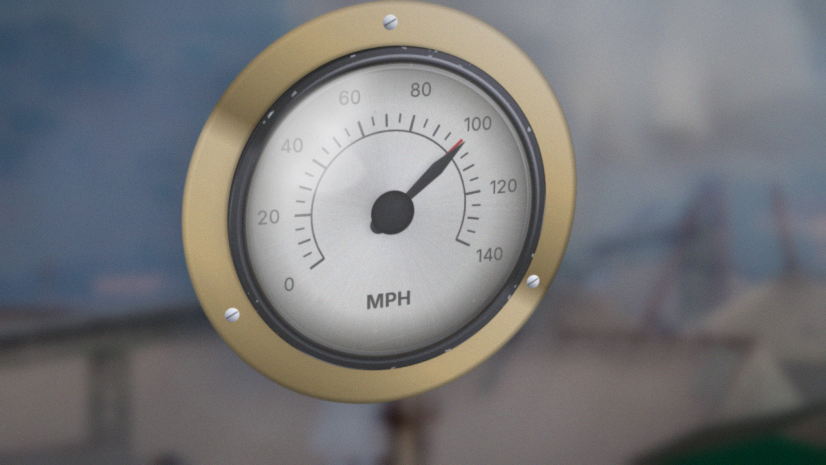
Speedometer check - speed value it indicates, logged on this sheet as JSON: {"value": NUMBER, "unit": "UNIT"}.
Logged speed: {"value": 100, "unit": "mph"}
